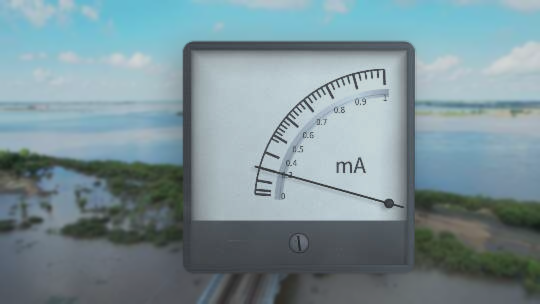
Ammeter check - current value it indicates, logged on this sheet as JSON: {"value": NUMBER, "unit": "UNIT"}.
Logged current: {"value": 0.3, "unit": "mA"}
